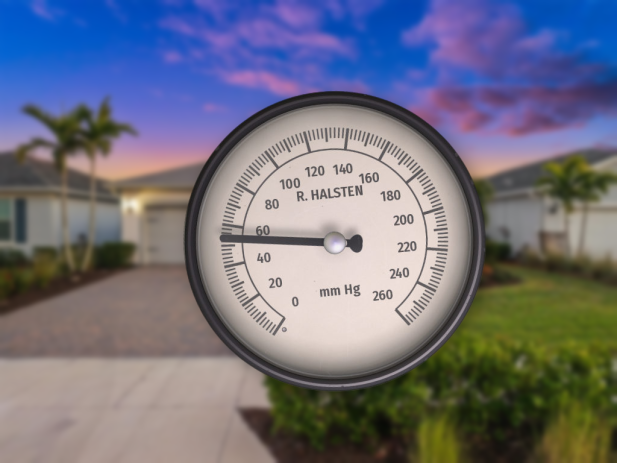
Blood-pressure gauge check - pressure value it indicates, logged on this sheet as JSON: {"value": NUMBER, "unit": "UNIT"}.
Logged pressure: {"value": 54, "unit": "mmHg"}
